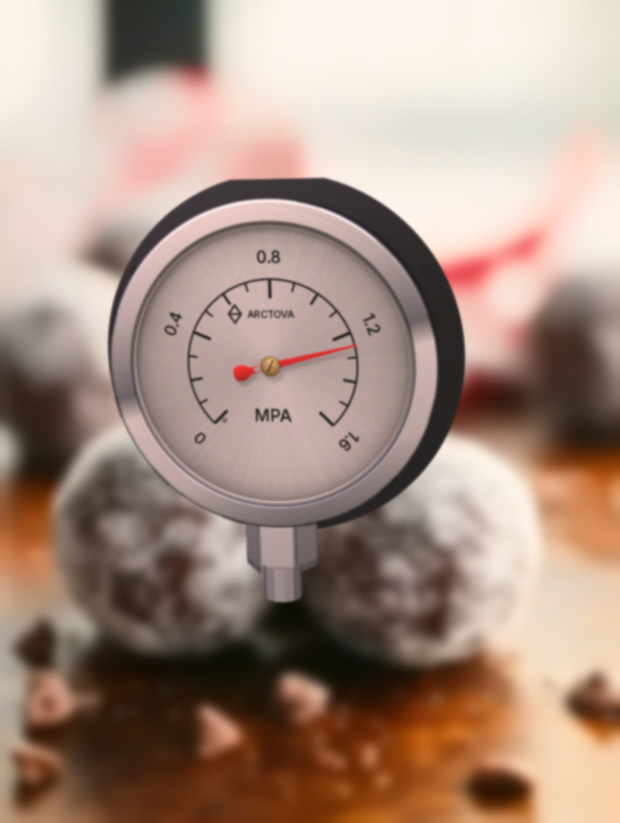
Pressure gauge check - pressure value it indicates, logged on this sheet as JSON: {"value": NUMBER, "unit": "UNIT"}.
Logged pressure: {"value": 1.25, "unit": "MPa"}
